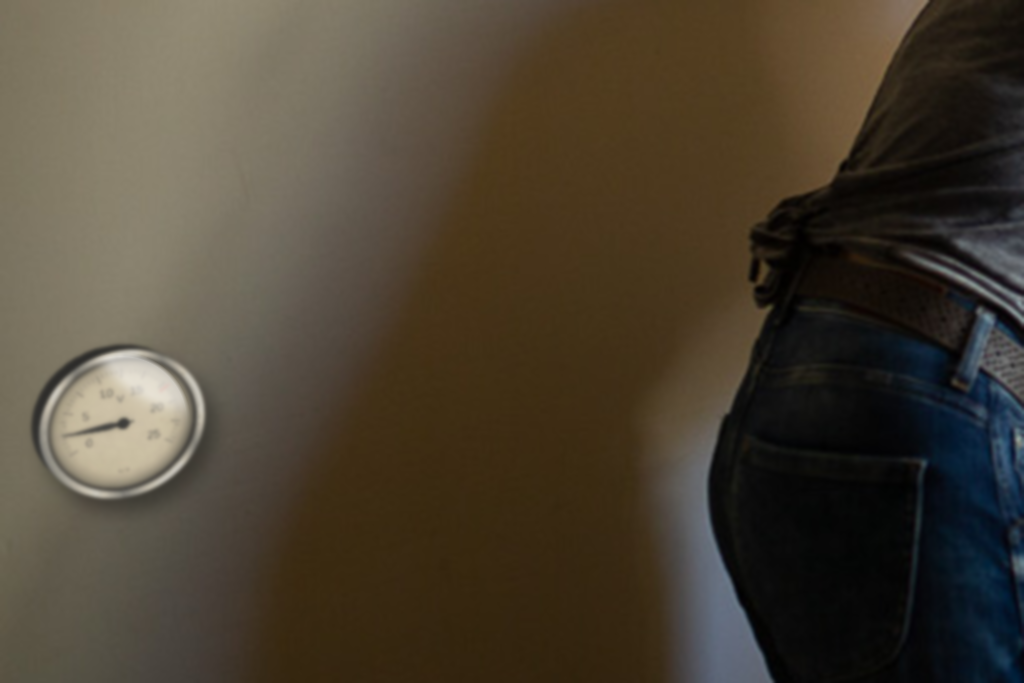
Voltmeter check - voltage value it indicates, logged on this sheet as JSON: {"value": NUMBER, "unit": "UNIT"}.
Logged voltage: {"value": 2.5, "unit": "V"}
